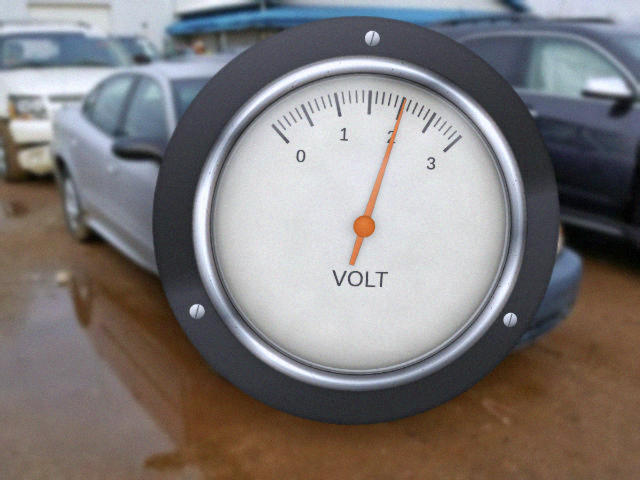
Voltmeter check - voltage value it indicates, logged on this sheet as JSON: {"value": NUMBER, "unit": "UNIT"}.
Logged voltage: {"value": 2, "unit": "V"}
